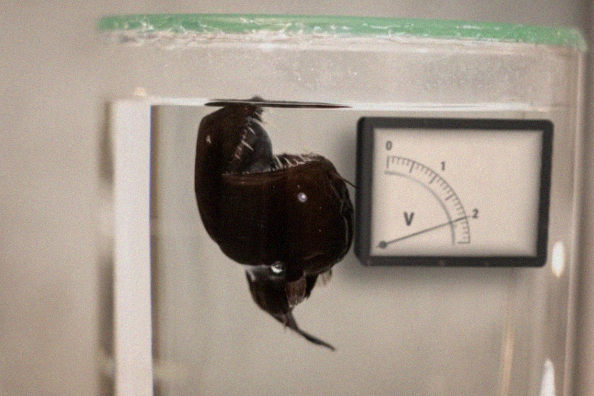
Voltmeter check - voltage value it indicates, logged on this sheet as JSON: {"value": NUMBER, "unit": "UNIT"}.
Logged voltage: {"value": 2, "unit": "V"}
